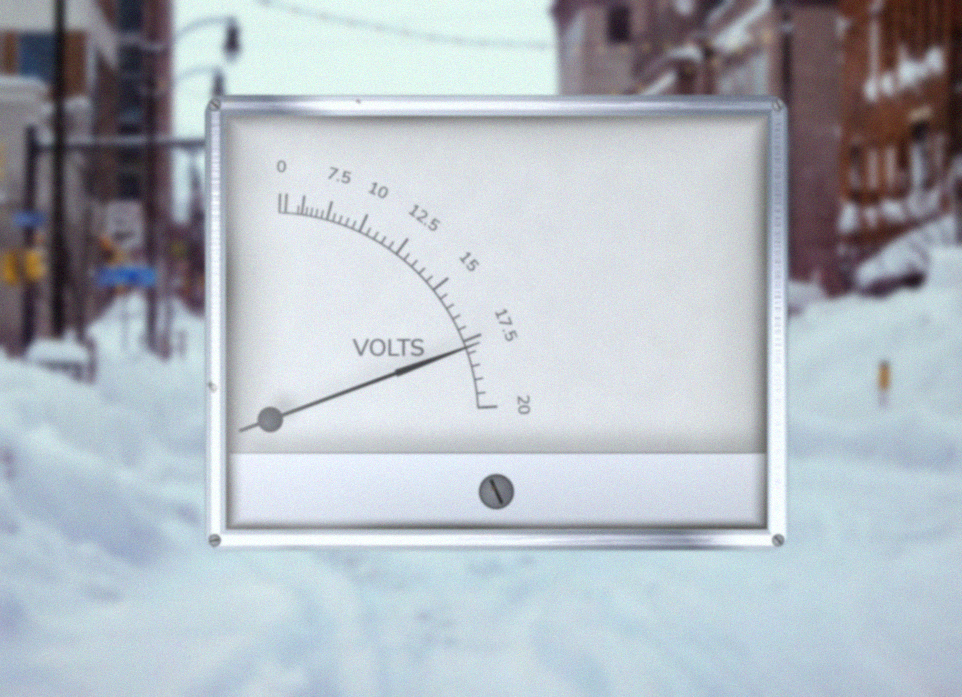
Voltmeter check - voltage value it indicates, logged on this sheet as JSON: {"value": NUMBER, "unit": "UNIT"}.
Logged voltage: {"value": 17.75, "unit": "V"}
